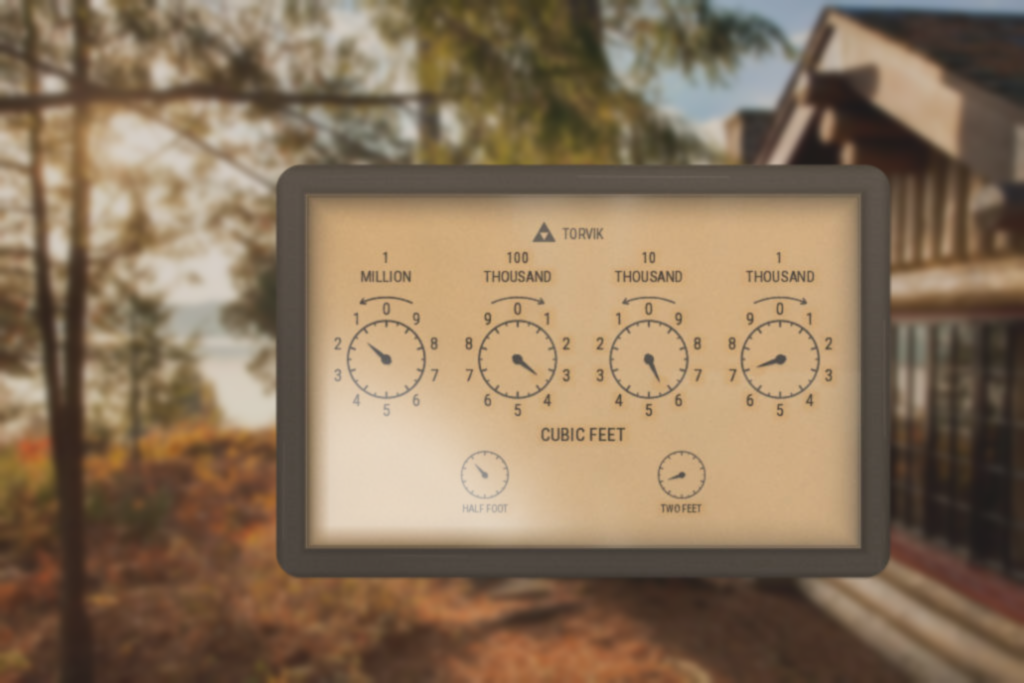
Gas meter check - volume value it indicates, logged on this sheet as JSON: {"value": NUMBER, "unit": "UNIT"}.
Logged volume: {"value": 135700, "unit": "ft³"}
